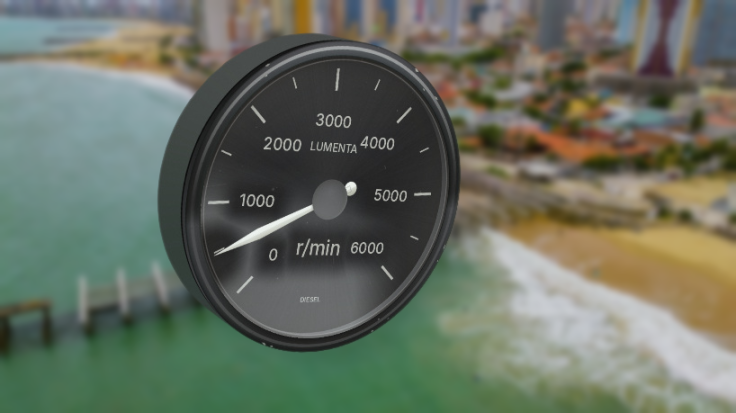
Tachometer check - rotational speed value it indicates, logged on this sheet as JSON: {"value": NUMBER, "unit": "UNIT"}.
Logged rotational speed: {"value": 500, "unit": "rpm"}
